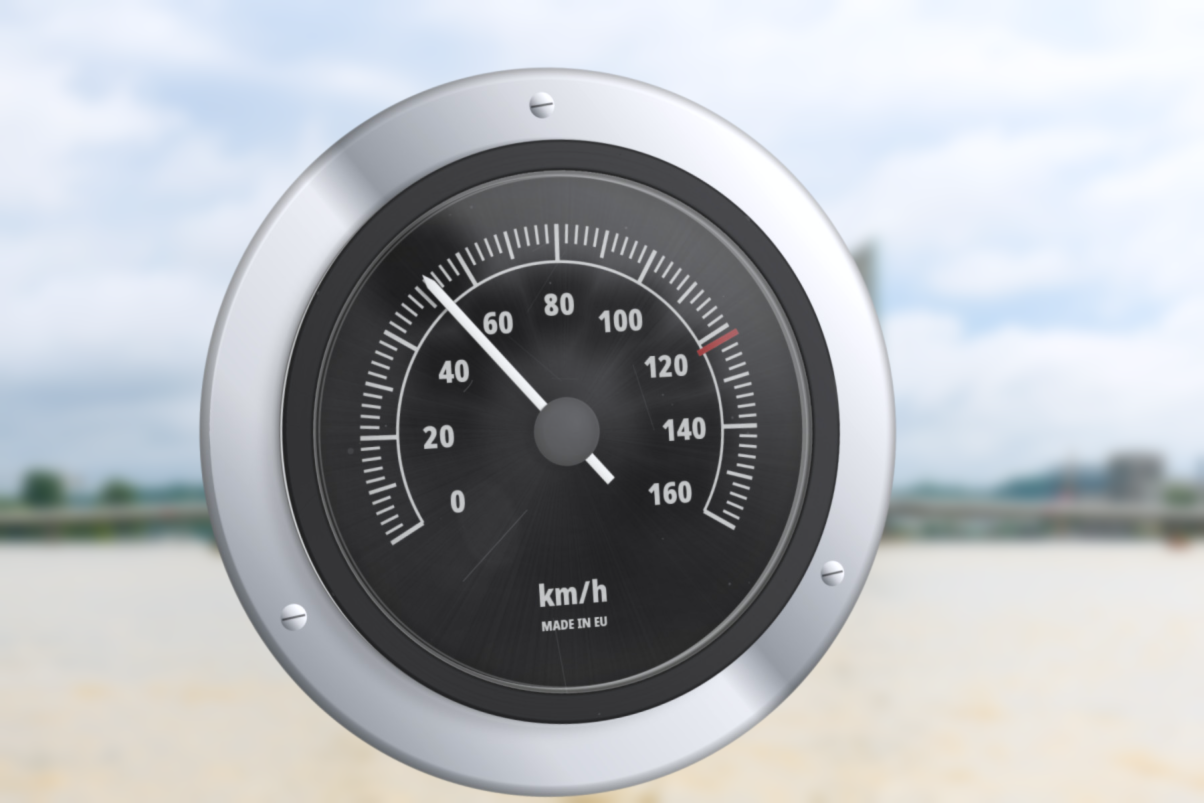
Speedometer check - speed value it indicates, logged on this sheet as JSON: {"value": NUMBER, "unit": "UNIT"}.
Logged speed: {"value": 52, "unit": "km/h"}
